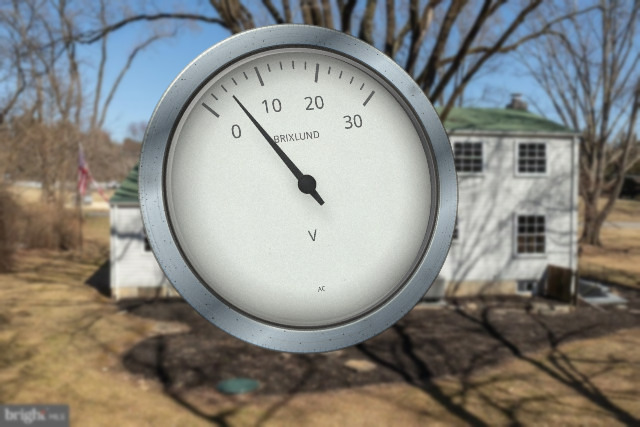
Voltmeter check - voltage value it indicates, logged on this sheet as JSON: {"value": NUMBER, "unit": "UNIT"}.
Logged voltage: {"value": 4, "unit": "V"}
